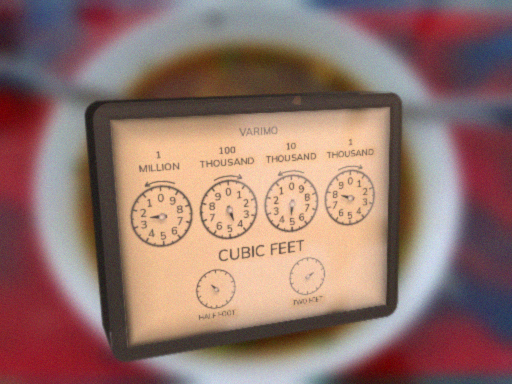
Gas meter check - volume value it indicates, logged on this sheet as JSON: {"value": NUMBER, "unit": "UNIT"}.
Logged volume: {"value": 244800, "unit": "ft³"}
